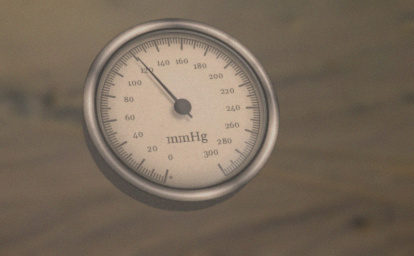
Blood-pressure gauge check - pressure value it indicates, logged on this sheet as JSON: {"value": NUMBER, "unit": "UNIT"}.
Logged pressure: {"value": 120, "unit": "mmHg"}
